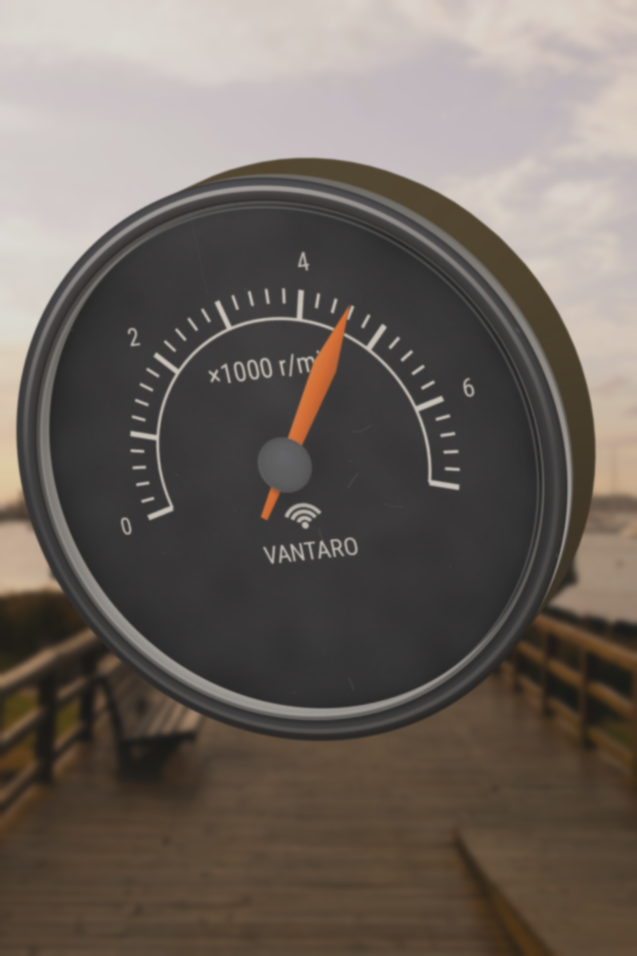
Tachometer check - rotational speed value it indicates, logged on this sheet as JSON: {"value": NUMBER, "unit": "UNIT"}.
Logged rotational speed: {"value": 4600, "unit": "rpm"}
